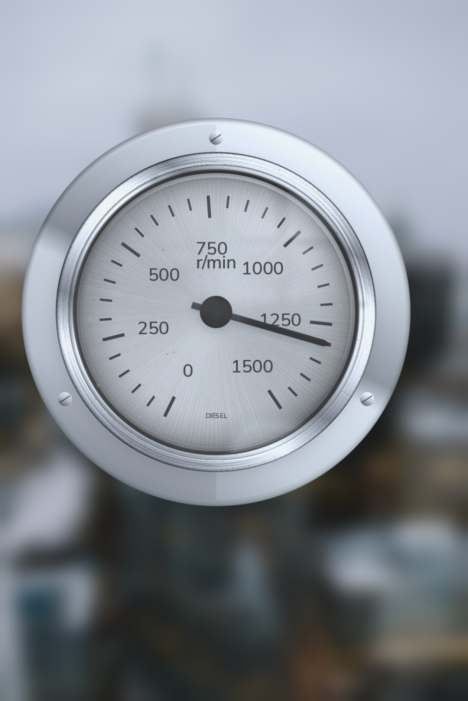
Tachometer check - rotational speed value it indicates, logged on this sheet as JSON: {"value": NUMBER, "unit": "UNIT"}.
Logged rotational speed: {"value": 1300, "unit": "rpm"}
